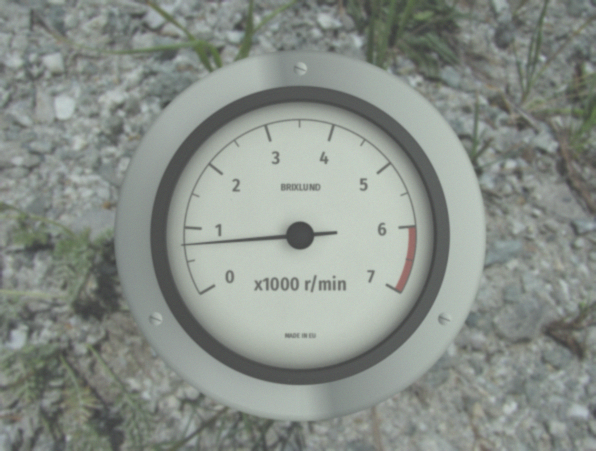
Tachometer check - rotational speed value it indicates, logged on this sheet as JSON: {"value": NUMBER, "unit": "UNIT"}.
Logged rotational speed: {"value": 750, "unit": "rpm"}
